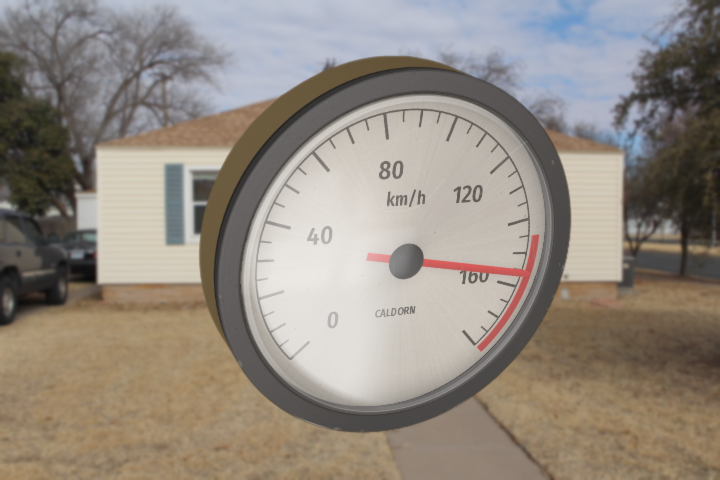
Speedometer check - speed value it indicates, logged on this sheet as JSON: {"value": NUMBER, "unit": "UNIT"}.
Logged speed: {"value": 155, "unit": "km/h"}
